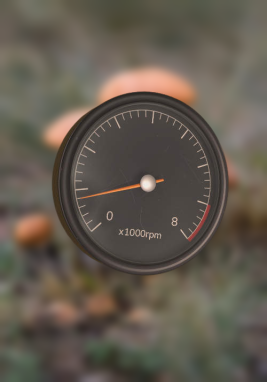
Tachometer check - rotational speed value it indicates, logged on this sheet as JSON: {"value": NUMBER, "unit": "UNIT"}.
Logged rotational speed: {"value": 800, "unit": "rpm"}
